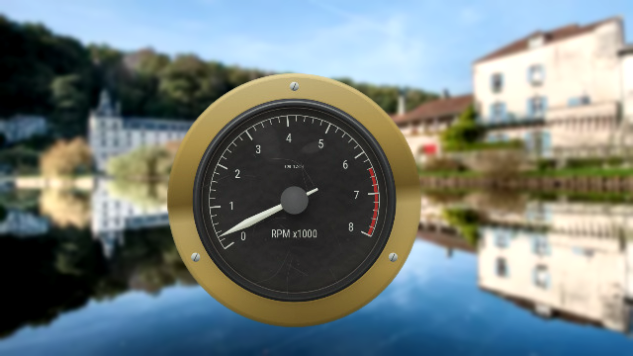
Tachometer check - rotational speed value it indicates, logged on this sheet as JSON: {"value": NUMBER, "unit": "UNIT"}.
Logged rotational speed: {"value": 300, "unit": "rpm"}
